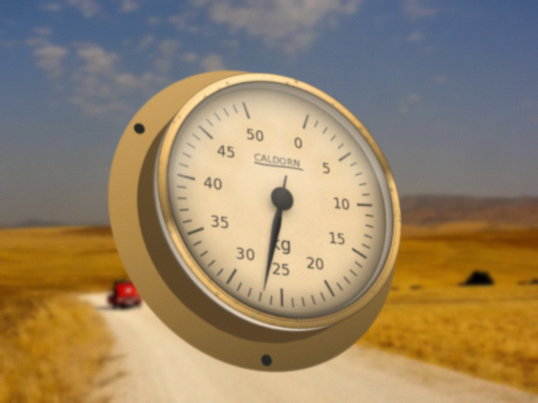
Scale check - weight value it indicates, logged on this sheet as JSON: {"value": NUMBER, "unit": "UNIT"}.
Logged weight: {"value": 27, "unit": "kg"}
